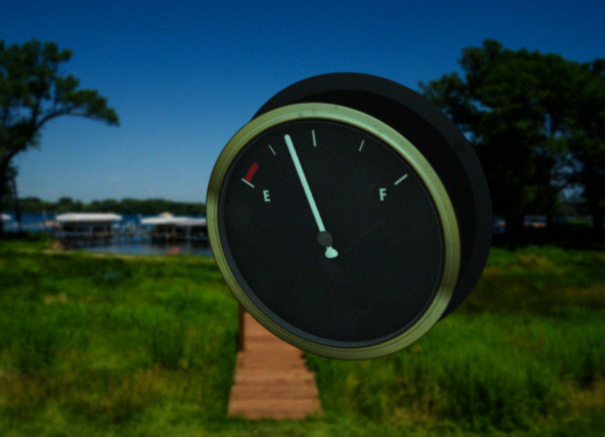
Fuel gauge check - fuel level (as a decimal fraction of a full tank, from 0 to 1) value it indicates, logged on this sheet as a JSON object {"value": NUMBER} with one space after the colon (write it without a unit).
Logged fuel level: {"value": 0.375}
